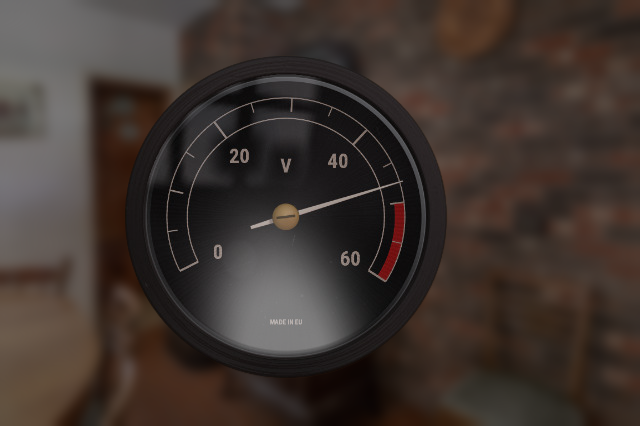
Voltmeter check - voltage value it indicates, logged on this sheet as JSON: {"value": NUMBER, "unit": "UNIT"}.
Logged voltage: {"value": 47.5, "unit": "V"}
